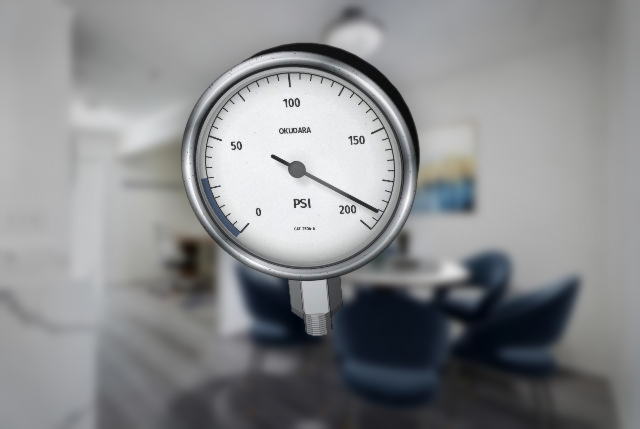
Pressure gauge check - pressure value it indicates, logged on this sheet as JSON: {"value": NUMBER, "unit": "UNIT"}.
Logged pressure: {"value": 190, "unit": "psi"}
